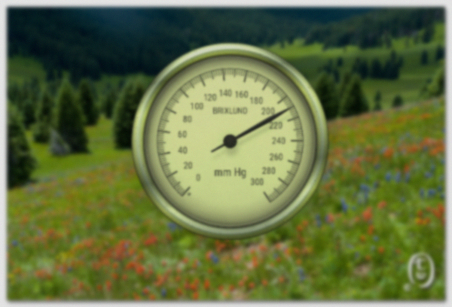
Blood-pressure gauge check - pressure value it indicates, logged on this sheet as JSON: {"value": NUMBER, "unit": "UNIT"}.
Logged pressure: {"value": 210, "unit": "mmHg"}
